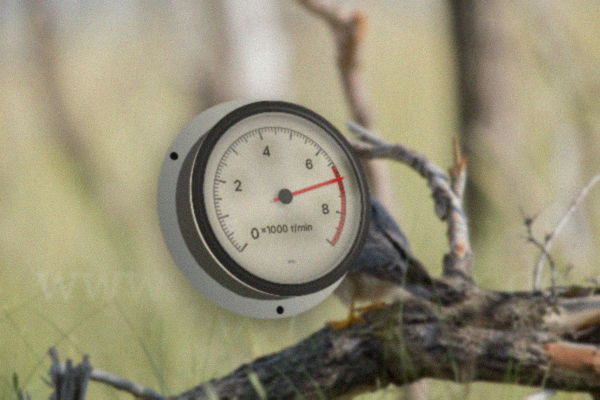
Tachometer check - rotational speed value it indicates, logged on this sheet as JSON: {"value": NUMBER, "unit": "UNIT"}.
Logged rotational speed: {"value": 7000, "unit": "rpm"}
